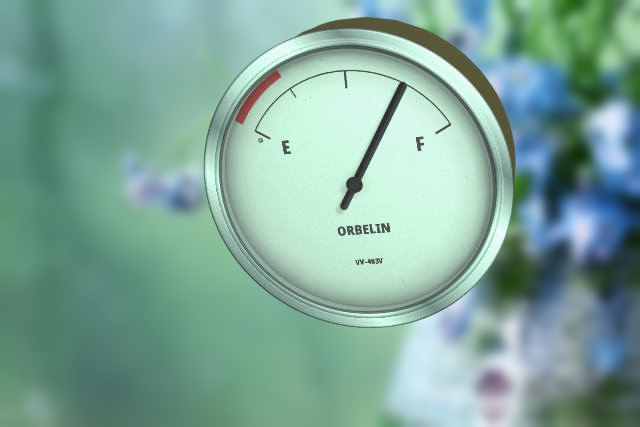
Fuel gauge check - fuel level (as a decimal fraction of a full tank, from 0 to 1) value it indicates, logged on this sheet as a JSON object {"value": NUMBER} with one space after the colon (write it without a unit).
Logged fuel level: {"value": 0.75}
